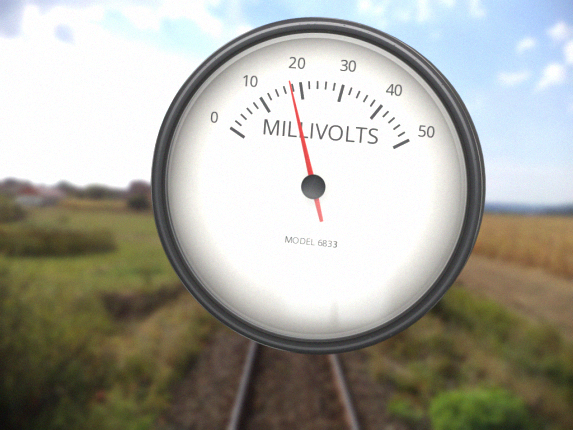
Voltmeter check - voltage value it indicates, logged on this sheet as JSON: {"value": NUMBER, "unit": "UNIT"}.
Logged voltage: {"value": 18, "unit": "mV"}
